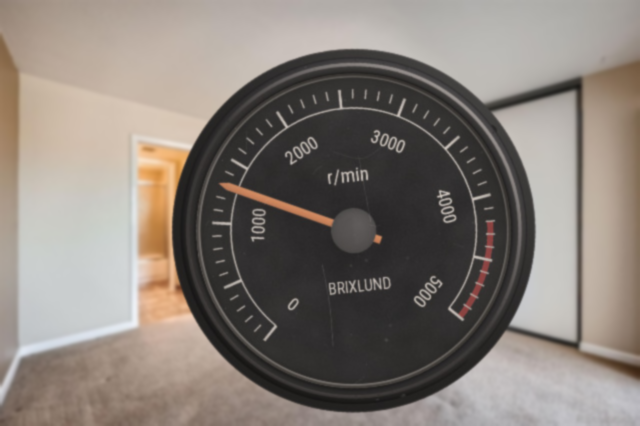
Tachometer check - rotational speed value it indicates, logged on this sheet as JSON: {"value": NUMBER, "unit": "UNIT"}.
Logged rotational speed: {"value": 1300, "unit": "rpm"}
